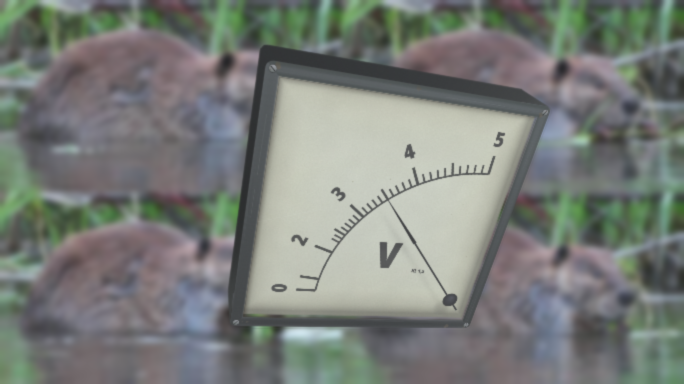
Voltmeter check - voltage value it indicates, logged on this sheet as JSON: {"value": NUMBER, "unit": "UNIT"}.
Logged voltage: {"value": 3.5, "unit": "V"}
